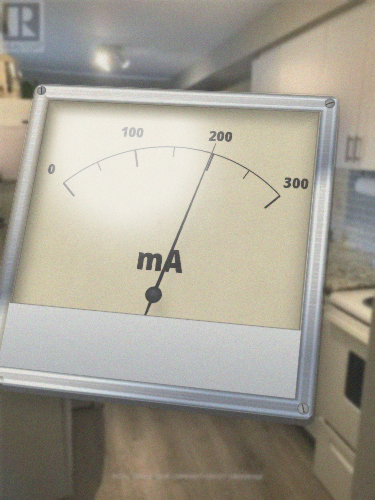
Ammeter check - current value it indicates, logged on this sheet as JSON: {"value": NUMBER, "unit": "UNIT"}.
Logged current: {"value": 200, "unit": "mA"}
